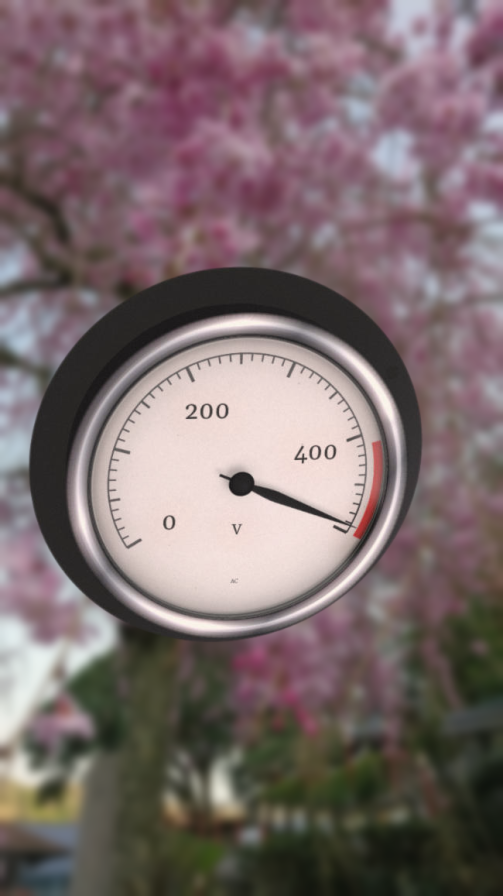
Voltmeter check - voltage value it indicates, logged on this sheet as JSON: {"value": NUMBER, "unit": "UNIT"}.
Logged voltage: {"value": 490, "unit": "V"}
